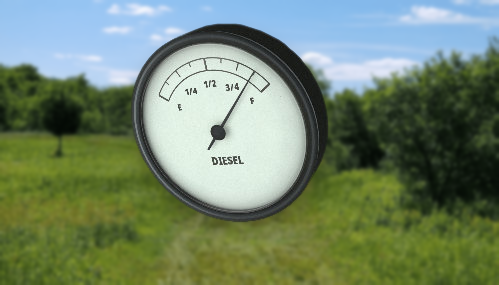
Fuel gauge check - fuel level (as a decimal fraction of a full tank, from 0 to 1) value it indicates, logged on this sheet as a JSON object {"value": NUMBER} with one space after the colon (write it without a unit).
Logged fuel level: {"value": 0.875}
